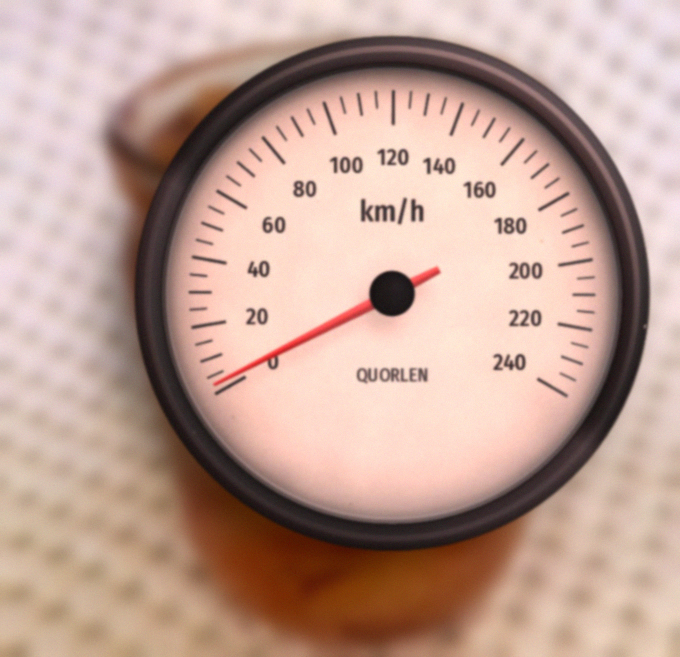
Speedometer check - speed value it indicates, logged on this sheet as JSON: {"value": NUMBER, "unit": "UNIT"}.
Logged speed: {"value": 2.5, "unit": "km/h"}
